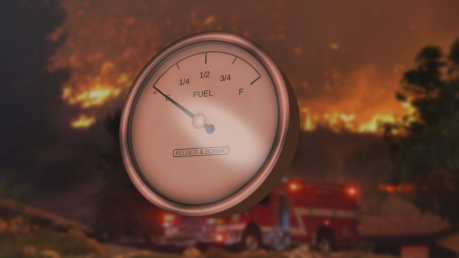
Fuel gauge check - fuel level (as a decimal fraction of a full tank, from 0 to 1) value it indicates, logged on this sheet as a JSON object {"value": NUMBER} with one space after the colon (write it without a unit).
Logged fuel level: {"value": 0}
